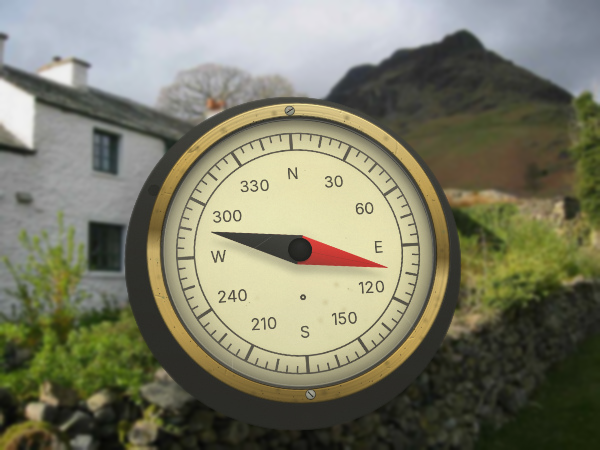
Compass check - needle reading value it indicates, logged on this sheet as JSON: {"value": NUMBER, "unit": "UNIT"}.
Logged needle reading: {"value": 105, "unit": "°"}
